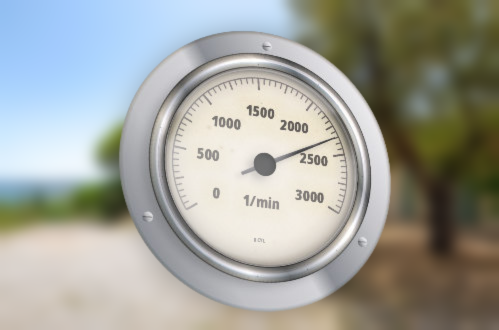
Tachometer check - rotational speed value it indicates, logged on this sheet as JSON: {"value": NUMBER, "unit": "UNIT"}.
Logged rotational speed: {"value": 2350, "unit": "rpm"}
